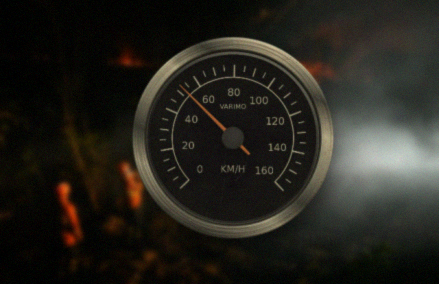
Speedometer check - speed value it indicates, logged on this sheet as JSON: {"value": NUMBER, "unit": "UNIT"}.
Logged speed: {"value": 52.5, "unit": "km/h"}
